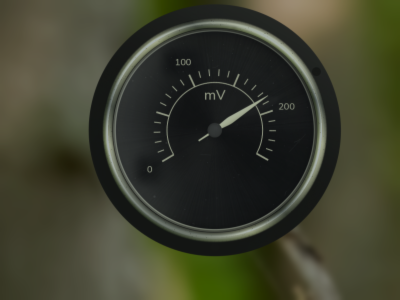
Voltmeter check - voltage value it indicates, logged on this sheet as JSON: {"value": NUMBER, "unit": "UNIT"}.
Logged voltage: {"value": 185, "unit": "mV"}
